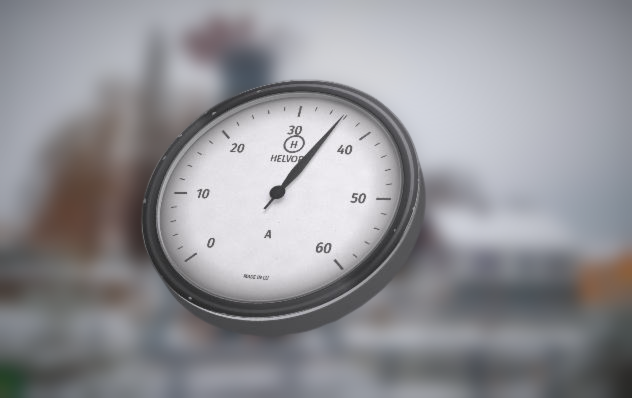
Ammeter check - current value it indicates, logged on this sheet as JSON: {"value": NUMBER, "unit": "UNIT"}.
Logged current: {"value": 36, "unit": "A"}
